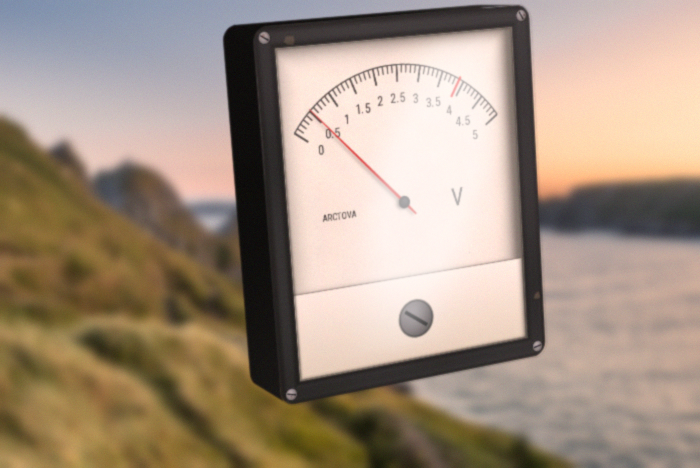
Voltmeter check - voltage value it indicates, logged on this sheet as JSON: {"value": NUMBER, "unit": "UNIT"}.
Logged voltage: {"value": 0.5, "unit": "V"}
